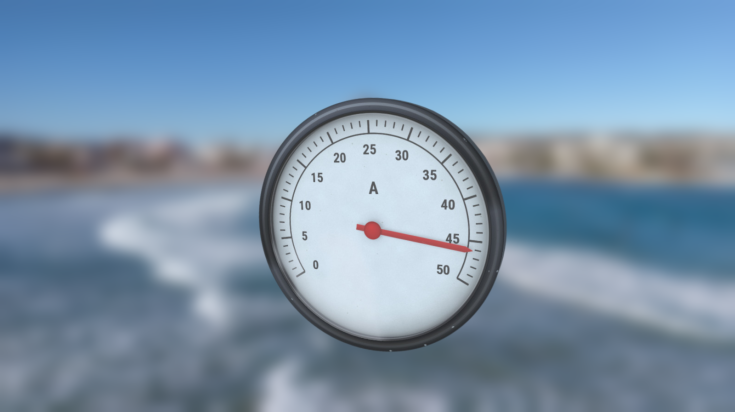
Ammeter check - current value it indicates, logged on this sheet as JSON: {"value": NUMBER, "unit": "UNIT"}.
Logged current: {"value": 46, "unit": "A"}
